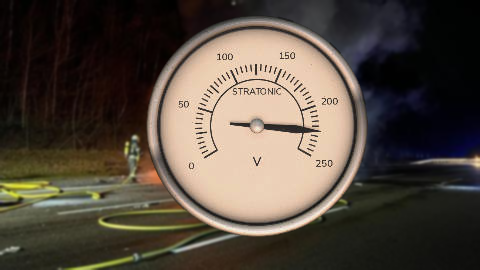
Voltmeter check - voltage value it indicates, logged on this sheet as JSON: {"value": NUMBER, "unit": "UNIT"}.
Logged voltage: {"value": 225, "unit": "V"}
